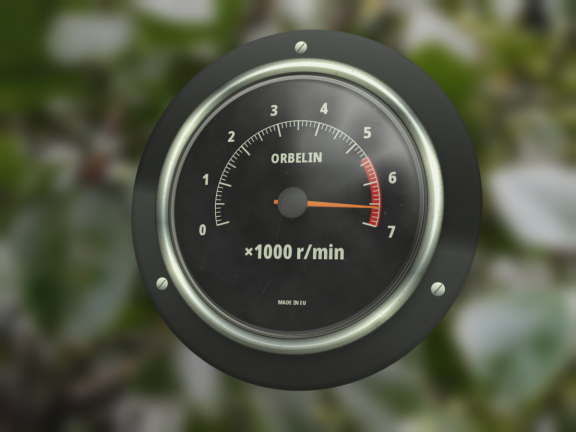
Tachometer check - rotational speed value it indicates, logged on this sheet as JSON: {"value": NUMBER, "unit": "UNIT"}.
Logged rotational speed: {"value": 6600, "unit": "rpm"}
